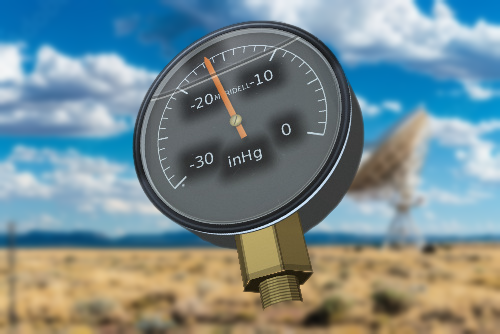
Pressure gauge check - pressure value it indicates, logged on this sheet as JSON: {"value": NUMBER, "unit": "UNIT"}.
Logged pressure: {"value": -16.5, "unit": "inHg"}
